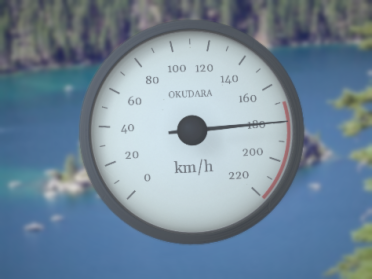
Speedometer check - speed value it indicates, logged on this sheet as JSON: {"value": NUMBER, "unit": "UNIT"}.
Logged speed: {"value": 180, "unit": "km/h"}
